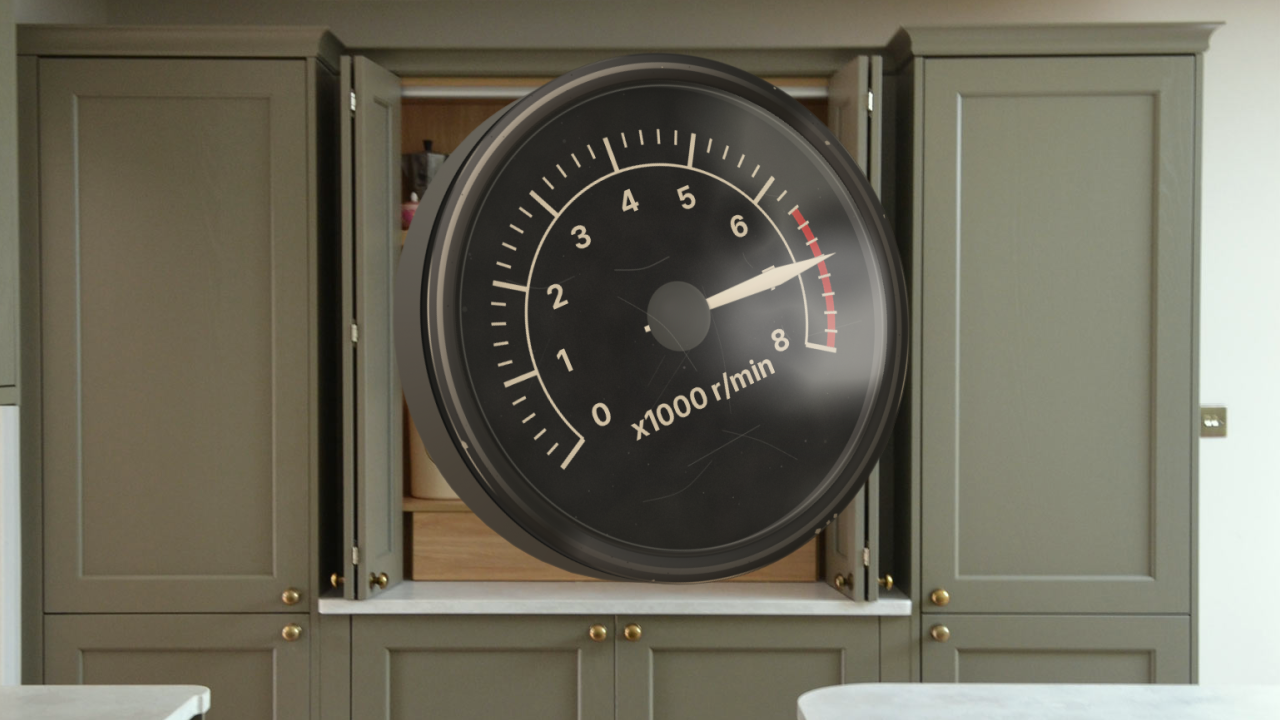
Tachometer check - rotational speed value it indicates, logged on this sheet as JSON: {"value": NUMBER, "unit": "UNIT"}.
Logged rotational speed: {"value": 7000, "unit": "rpm"}
